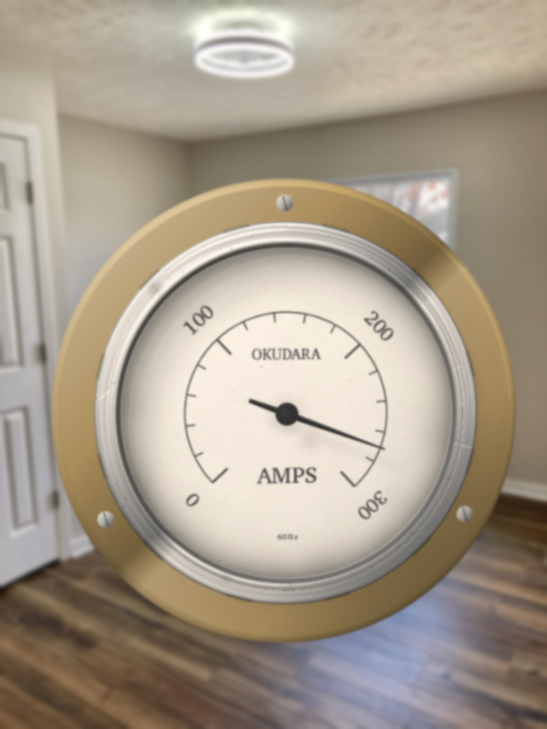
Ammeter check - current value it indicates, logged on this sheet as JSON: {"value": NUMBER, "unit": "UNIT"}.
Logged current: {"value": 270, "unit": "A"}
